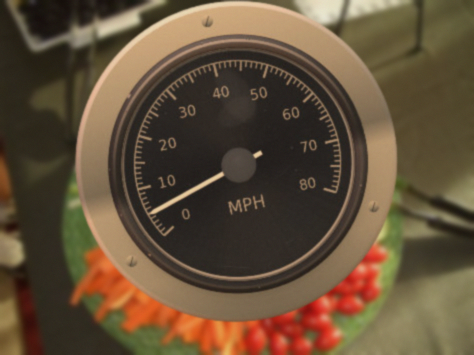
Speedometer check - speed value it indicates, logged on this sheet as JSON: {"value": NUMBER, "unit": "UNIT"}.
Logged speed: {"value": 5, "unit": "mph"}
